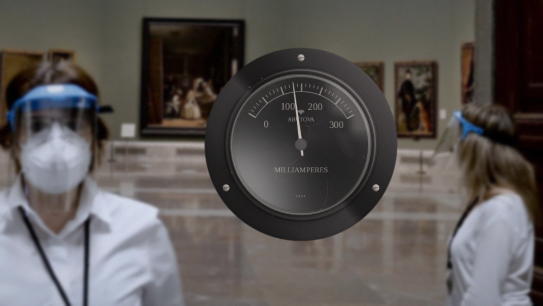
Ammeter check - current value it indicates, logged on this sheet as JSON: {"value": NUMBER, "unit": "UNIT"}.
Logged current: {"value": 130, "unit": "mA"}
